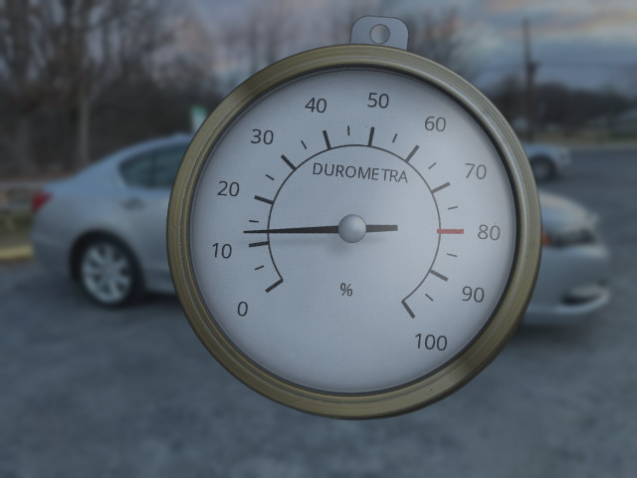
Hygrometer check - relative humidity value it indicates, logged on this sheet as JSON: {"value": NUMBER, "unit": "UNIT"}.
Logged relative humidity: {"value": 12.5, "unit": "%"}
